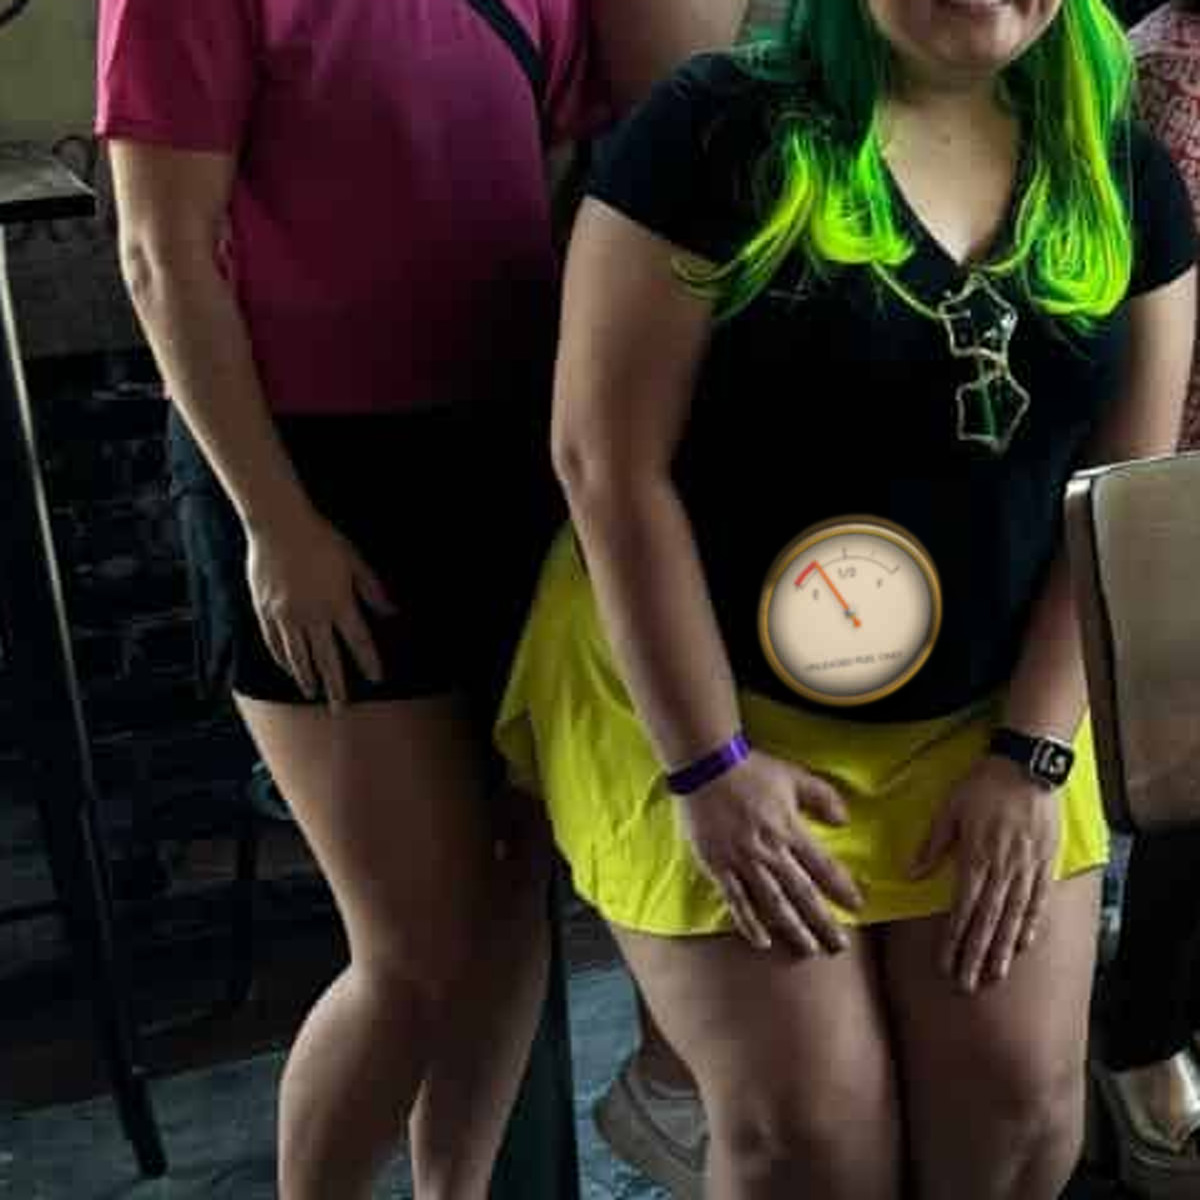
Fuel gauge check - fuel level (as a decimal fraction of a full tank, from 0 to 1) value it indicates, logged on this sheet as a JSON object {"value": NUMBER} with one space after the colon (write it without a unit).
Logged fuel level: {"value": 0.25}
